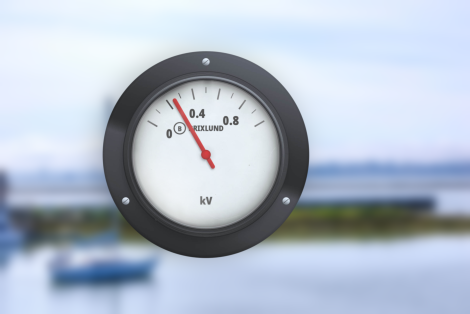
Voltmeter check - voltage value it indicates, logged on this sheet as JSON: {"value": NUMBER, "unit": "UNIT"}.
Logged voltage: {"value": 0.25, "unit": "kV"}
